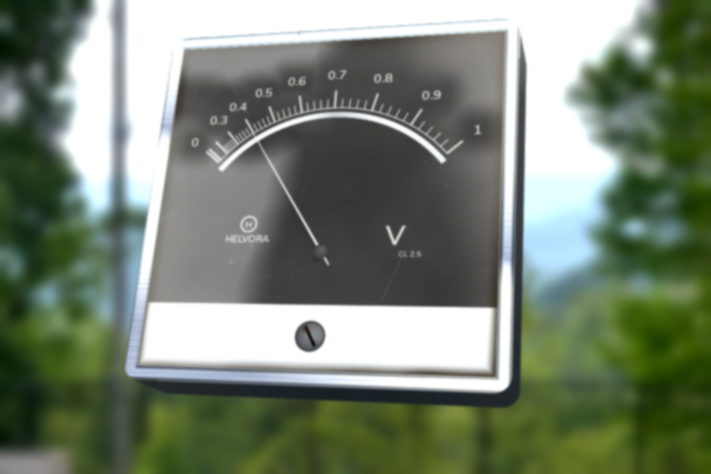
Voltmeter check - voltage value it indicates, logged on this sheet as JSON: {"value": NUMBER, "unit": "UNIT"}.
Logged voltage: {"value": 0.4, "unit": "V"}
